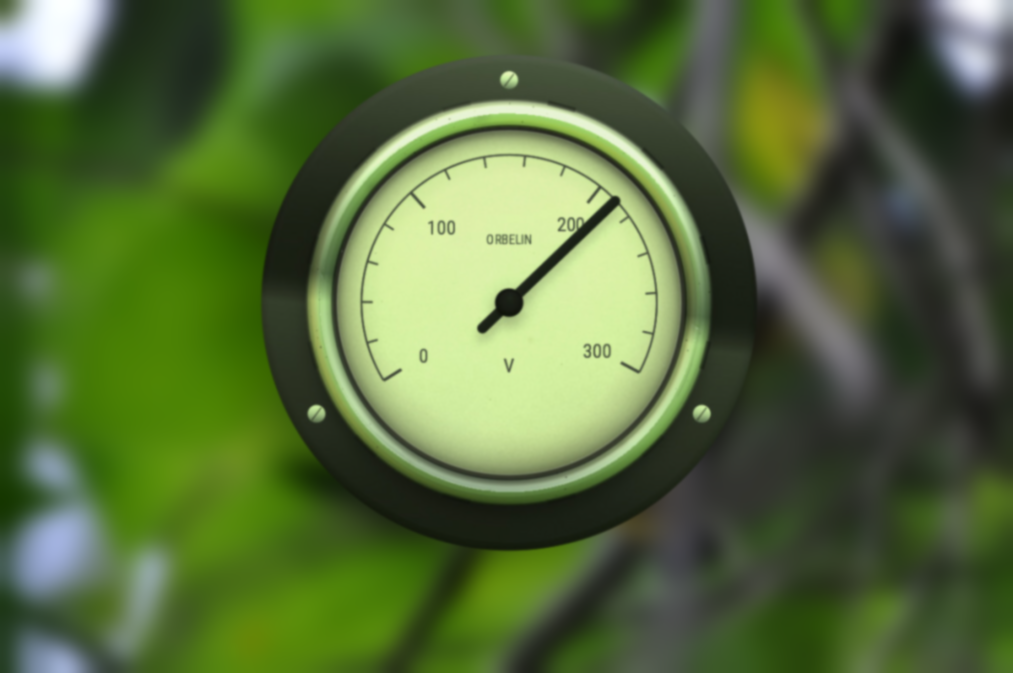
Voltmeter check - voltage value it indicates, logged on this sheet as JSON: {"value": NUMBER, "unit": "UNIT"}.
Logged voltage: {"value": 210, "unit": "V"}
